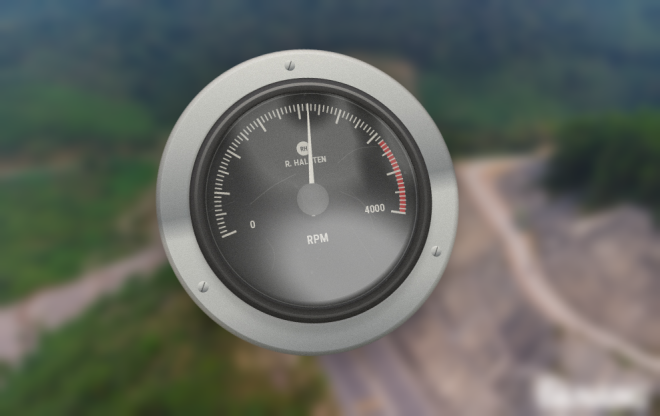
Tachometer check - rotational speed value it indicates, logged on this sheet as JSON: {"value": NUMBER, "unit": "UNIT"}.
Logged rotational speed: {"value": 2100, "unit": "rpm"}
